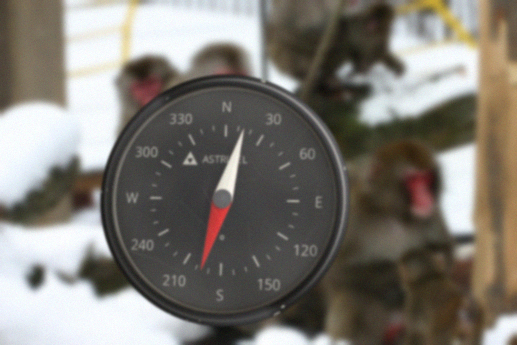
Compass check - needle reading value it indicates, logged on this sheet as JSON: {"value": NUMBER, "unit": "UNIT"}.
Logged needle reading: {"value": 195, "unit": "°"}
